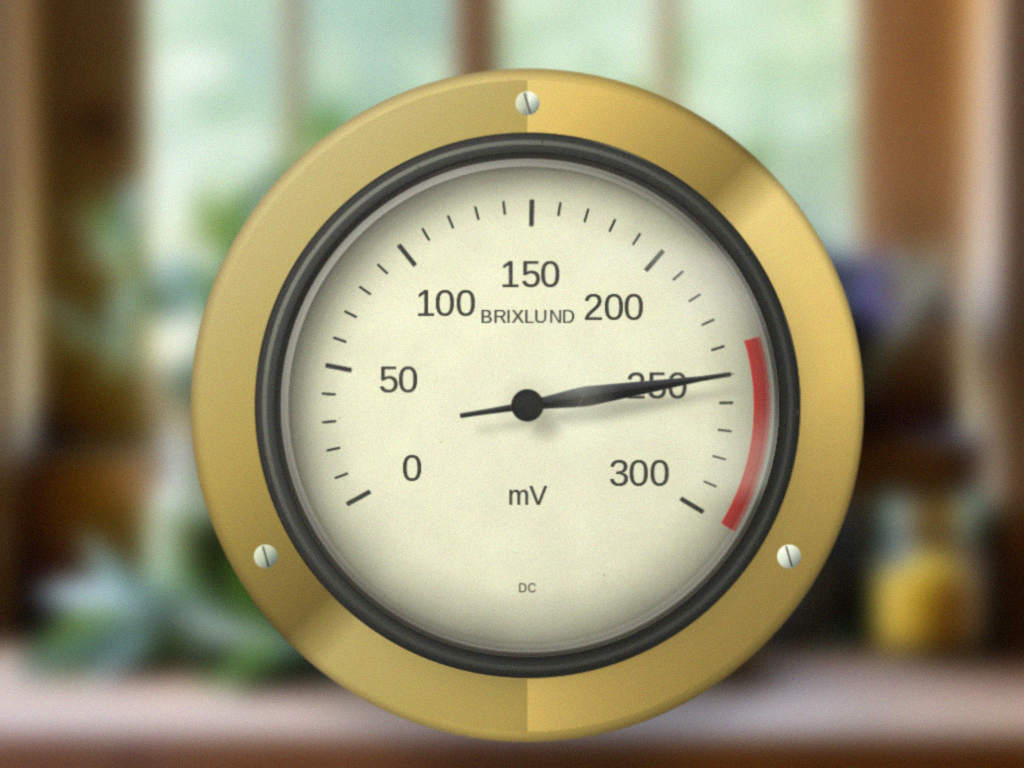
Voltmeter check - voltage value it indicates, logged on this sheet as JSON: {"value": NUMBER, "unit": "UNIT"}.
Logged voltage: {"value": 250, "unit": "mV"}
